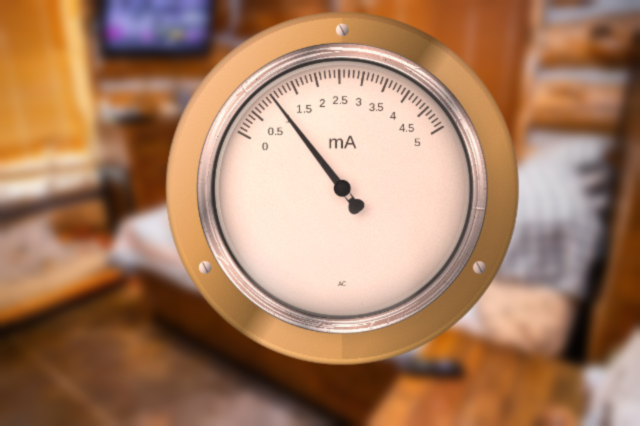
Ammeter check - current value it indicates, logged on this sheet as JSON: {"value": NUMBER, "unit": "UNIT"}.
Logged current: {"value": 1, "unit": "mA"}
